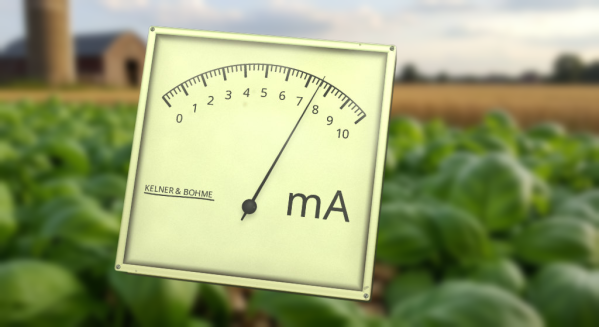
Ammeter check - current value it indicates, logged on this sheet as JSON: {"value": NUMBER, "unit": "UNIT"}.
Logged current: {"value": 7.6, "unit": "mA"}
